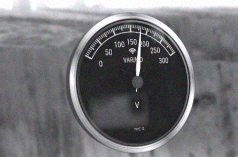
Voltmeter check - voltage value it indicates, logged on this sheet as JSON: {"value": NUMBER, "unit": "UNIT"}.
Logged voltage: {"value": 175, "unit": "V"}
